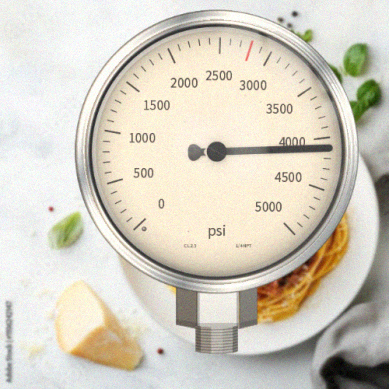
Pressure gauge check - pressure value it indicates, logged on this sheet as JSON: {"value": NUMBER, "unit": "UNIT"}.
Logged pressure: {"value": 4100, "unit": "psi"}
